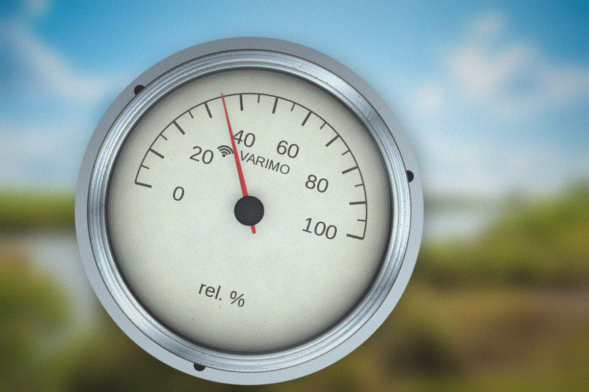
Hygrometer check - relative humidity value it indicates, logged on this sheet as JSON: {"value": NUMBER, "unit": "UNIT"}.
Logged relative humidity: {"value": 35, "unit": "%"}
